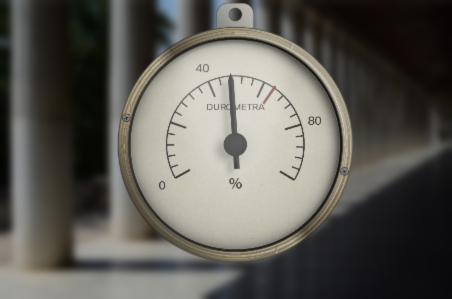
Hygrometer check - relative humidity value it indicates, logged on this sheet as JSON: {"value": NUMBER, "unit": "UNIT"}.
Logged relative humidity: {"value": 48, "unit": "%"}
